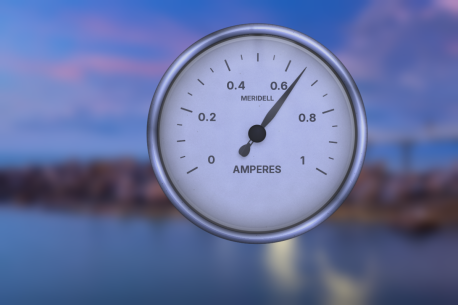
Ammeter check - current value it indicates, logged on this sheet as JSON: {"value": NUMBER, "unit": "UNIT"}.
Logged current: {"value": 0.65, "unit": "A"}
